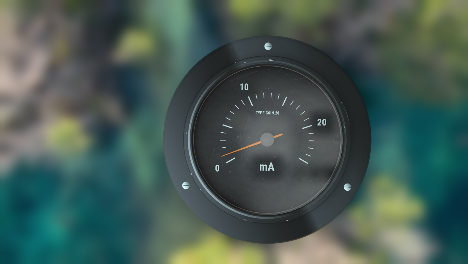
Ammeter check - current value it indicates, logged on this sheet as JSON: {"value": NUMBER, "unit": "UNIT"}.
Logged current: {"value": 1, "unit": "mA"}
